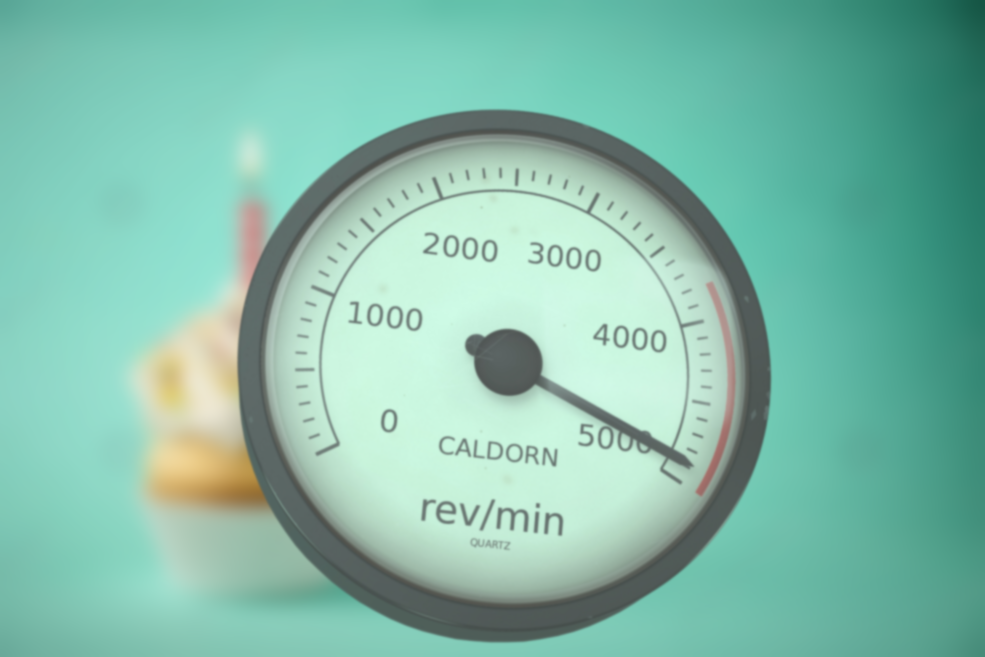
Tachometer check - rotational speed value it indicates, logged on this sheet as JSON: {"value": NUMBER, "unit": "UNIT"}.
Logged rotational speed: {"value": 4900, "unit": "rpm"}
